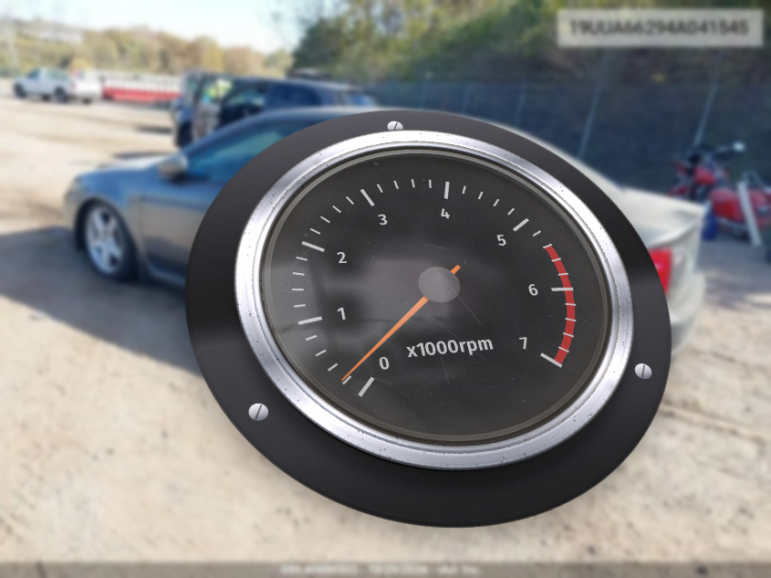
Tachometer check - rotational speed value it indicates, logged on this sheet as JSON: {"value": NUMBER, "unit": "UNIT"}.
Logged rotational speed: {"value": 200, "unit": "rpm"}
